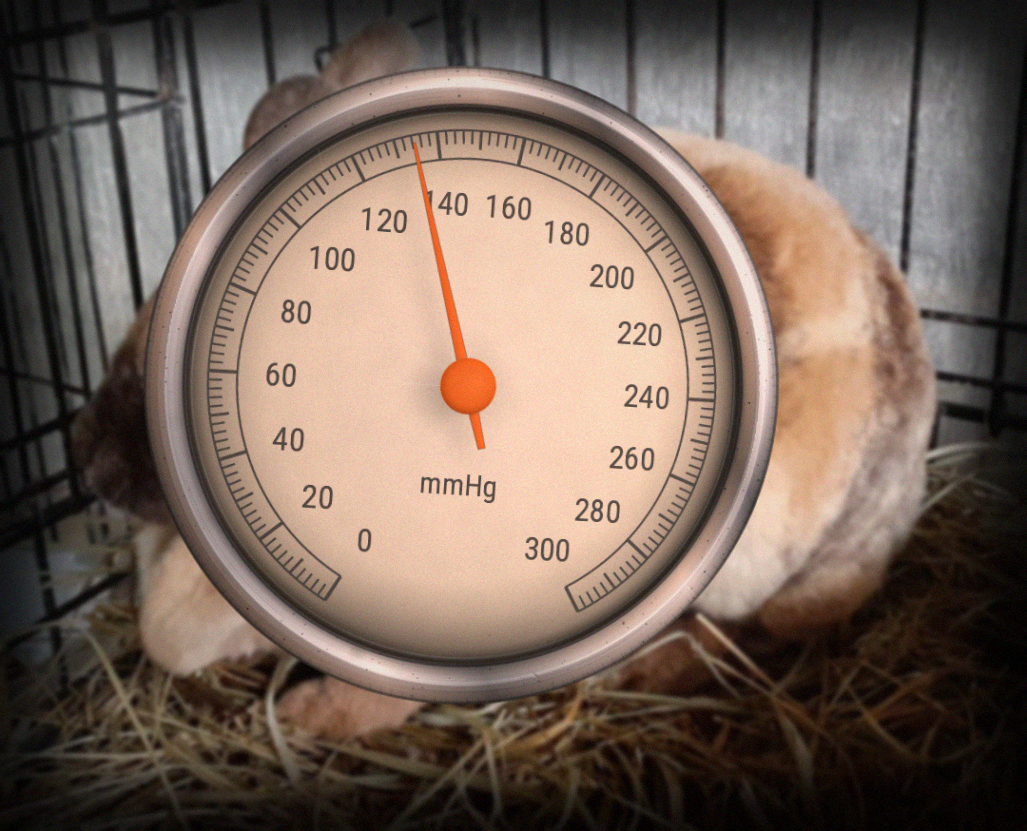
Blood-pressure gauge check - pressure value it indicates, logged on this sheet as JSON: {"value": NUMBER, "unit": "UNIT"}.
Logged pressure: {"value": 134, "unit": "mmHg"}
